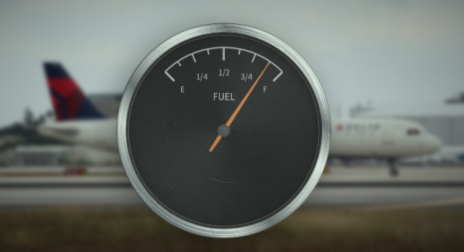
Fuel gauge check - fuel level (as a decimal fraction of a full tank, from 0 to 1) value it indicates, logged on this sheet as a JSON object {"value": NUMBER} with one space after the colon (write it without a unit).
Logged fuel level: {"value": 0.875}
